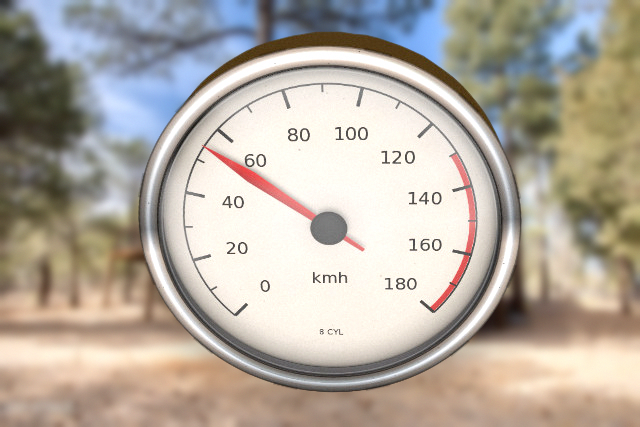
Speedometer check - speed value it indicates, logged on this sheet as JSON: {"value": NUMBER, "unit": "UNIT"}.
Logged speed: {"value": 55, "unit": "km/h"}
